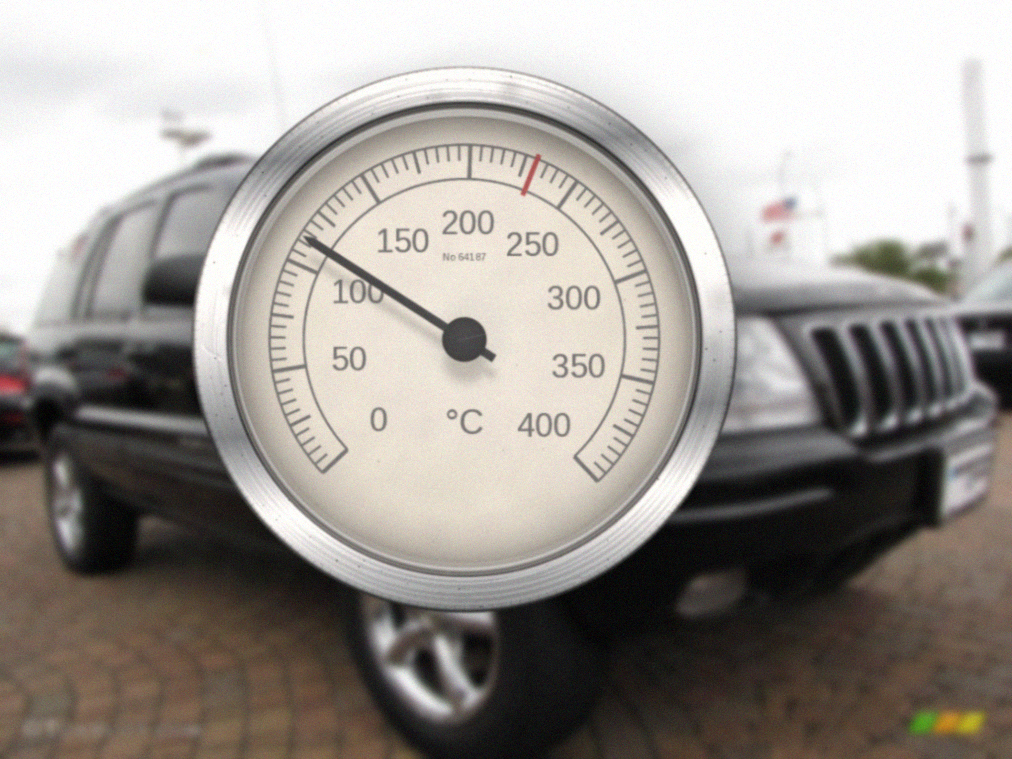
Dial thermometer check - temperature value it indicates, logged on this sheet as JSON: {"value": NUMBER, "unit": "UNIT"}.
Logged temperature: {"value": 112.5, "unit": "°C"}
